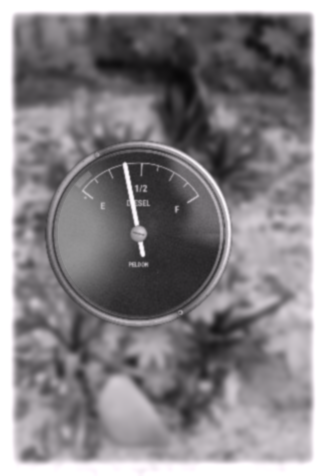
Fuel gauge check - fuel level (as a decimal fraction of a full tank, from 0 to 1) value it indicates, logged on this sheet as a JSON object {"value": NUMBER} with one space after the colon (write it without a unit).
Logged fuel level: {"value": 0.375}
